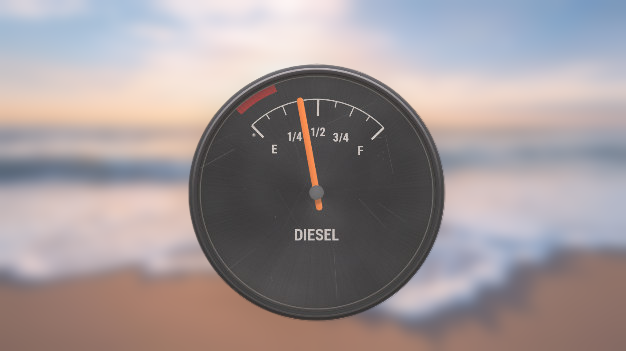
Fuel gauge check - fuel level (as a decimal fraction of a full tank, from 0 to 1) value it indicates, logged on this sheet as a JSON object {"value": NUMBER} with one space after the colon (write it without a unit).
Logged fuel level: {"value": 0.375}
